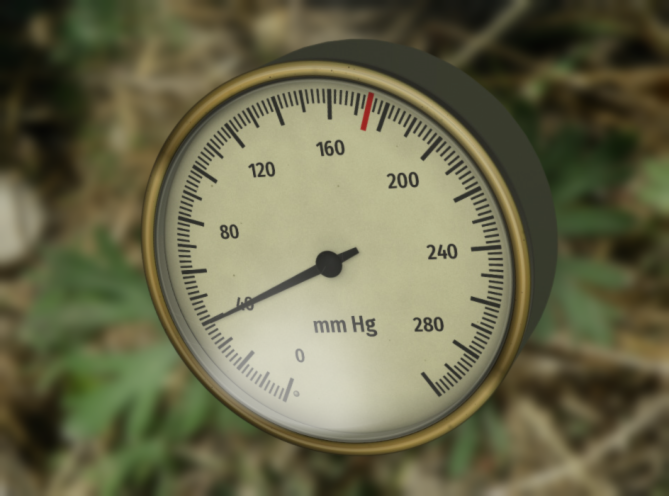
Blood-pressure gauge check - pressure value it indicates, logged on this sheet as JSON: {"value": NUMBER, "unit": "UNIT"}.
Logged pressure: {"value": 40, "unit": "mmHg"}
